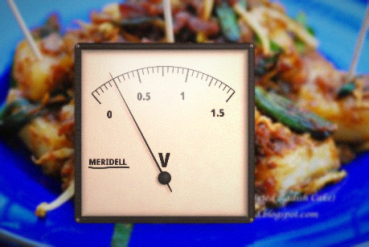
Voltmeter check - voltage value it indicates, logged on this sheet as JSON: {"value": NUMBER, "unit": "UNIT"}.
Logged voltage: {"value": 0.25, "unit": "V"}
